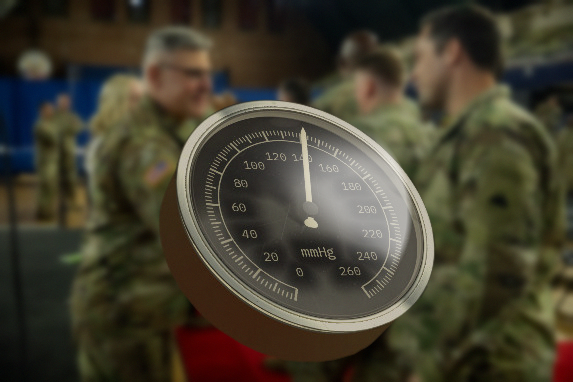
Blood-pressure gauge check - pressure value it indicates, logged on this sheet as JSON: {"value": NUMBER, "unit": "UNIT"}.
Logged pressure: {"value": 140, "unit": "mmHg"}
